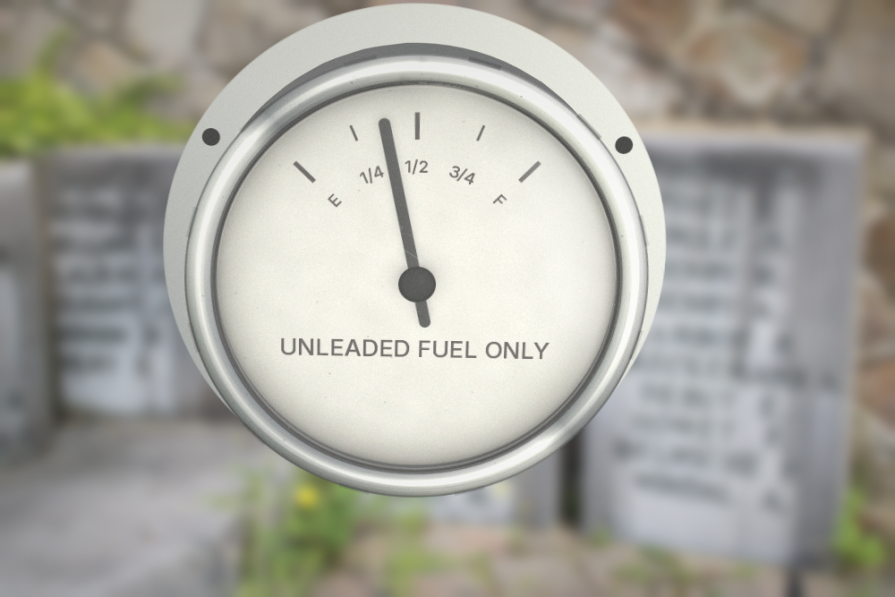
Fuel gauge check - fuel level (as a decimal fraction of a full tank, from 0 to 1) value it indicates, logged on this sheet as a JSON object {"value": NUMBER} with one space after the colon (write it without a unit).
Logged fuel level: {"value": 0.375}
